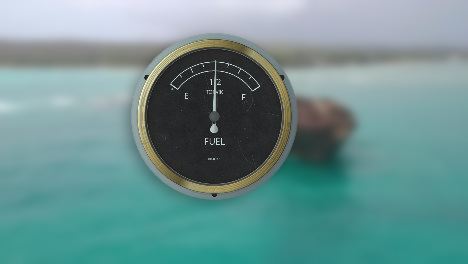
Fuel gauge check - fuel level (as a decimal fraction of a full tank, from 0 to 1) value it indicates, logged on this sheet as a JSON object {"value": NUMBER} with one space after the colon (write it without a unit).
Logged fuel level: {"value": 0.5}
